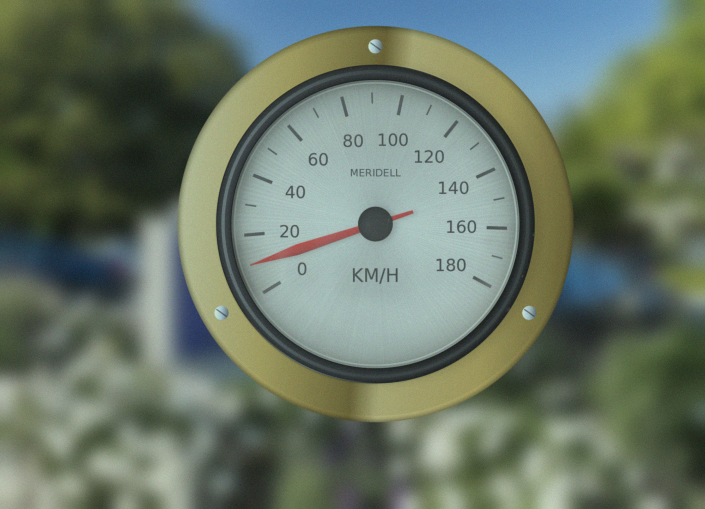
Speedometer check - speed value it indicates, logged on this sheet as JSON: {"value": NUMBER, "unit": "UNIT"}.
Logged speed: {"value": 10, "unit": "km/h"}
